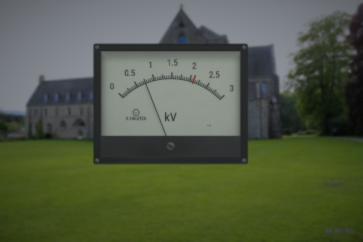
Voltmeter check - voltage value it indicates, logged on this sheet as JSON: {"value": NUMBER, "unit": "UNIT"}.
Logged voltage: {"value": 0.75, "unit": "kV"}
